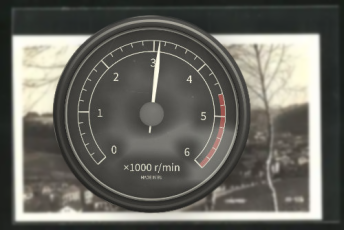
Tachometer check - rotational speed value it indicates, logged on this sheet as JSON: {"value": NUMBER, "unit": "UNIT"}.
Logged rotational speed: {"value": 3100, "unit": "rpm"}
